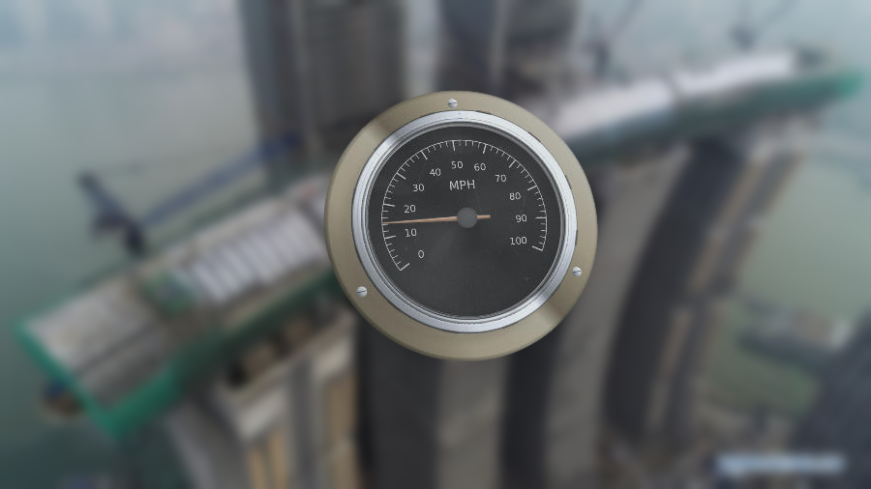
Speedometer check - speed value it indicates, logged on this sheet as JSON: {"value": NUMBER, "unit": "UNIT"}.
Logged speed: {"value": 14, "unit": "mph"}
